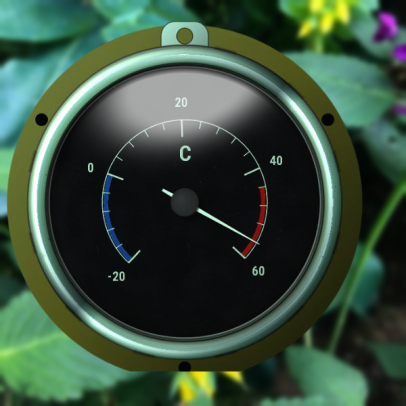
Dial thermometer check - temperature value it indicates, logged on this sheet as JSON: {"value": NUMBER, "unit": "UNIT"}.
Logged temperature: {"value": 56, "unit": "°C"}
